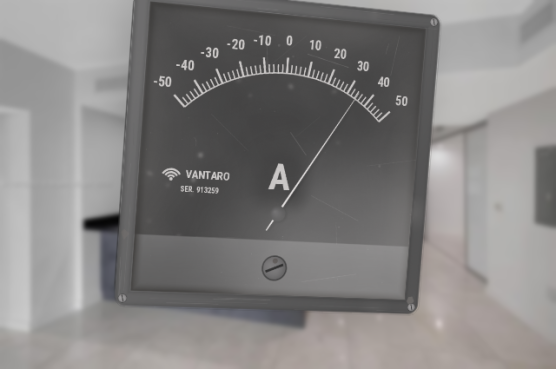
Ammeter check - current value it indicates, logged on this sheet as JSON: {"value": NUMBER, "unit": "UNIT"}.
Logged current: {"value": 34, "unit": "A"}
